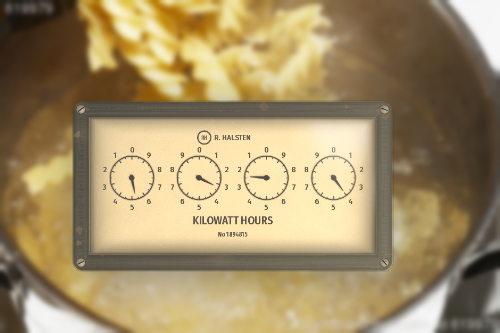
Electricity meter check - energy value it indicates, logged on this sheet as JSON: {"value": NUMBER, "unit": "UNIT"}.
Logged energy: {"value": 5324, "unit": "kWh"}
